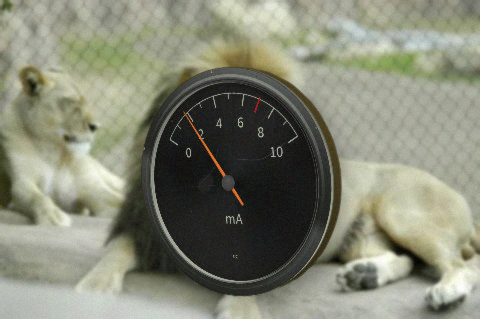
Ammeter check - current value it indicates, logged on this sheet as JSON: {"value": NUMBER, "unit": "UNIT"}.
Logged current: {"value": 2, "unit": "mA"}
